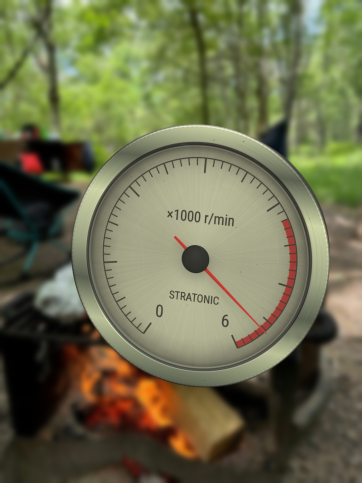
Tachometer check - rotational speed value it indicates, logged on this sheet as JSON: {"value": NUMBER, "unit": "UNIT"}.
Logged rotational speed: {"value": 5600, "unit": "rpm"}
